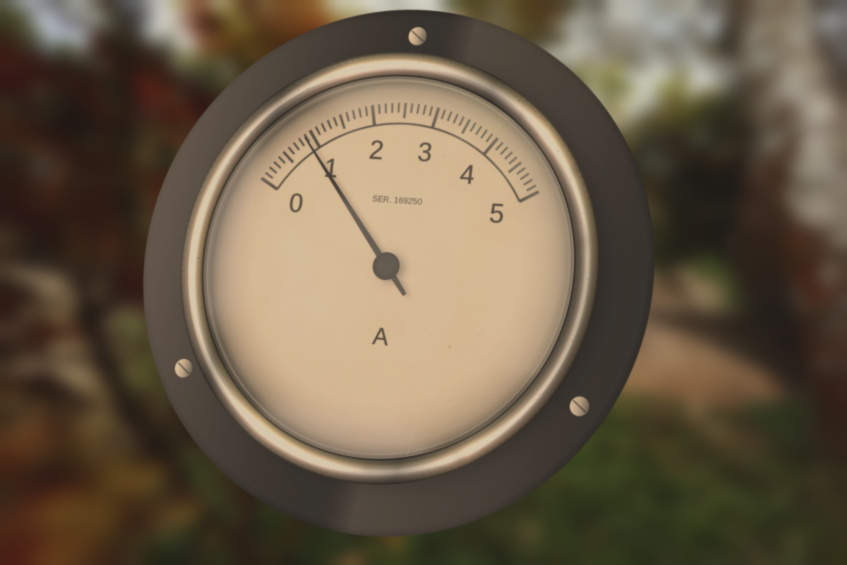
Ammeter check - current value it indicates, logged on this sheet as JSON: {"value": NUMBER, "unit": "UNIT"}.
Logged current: {"value": 0.9, "unit": "A"}
